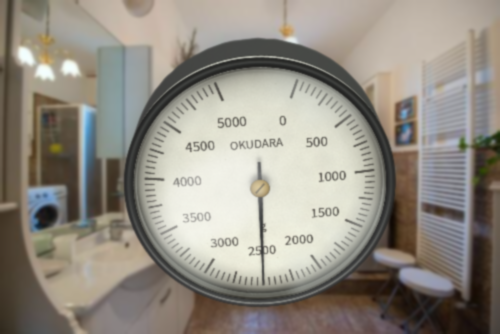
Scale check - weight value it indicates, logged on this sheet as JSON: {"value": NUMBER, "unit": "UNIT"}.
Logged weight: {"value": 2500, "unit": "g"}
